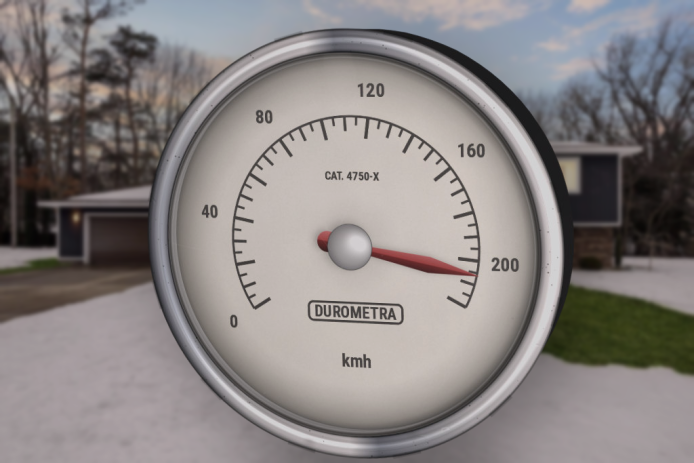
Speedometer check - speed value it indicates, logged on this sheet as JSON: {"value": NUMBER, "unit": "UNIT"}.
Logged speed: {"value": 205, "unit": "km/h"}
